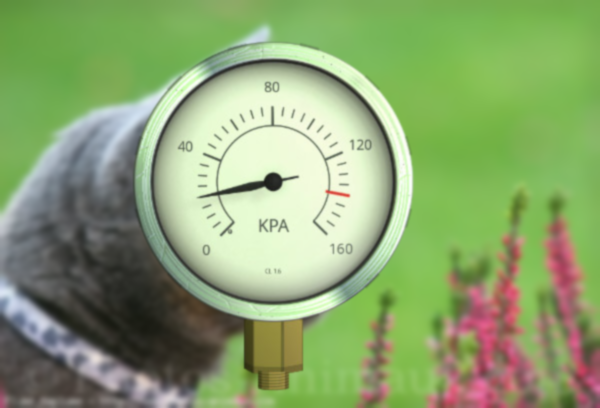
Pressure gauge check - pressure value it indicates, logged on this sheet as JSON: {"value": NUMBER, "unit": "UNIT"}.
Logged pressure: {"value": 20, "unit": "kPa"}
